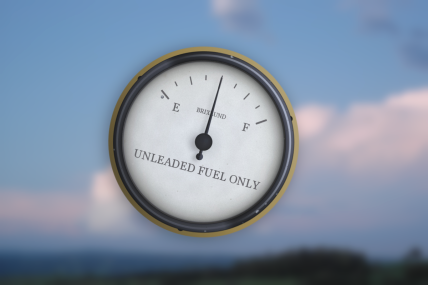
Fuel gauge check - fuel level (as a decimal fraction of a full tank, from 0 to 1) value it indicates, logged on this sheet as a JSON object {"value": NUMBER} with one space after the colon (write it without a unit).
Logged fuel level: {"value": 0.5}
